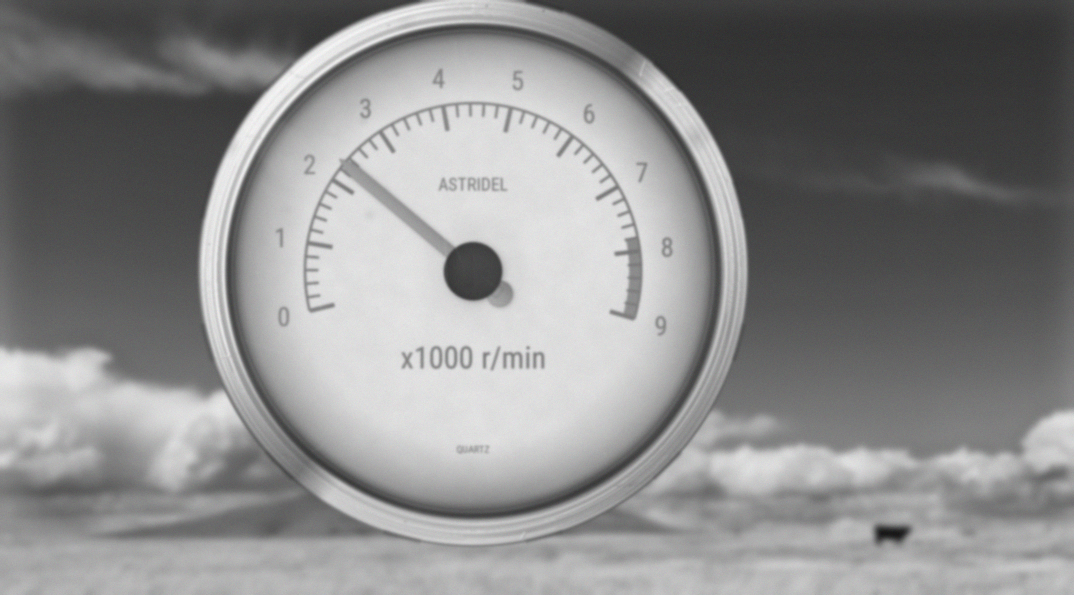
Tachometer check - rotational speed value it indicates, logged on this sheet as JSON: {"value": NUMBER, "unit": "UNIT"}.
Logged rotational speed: {"value": 2300, "unit": "rpm"}
